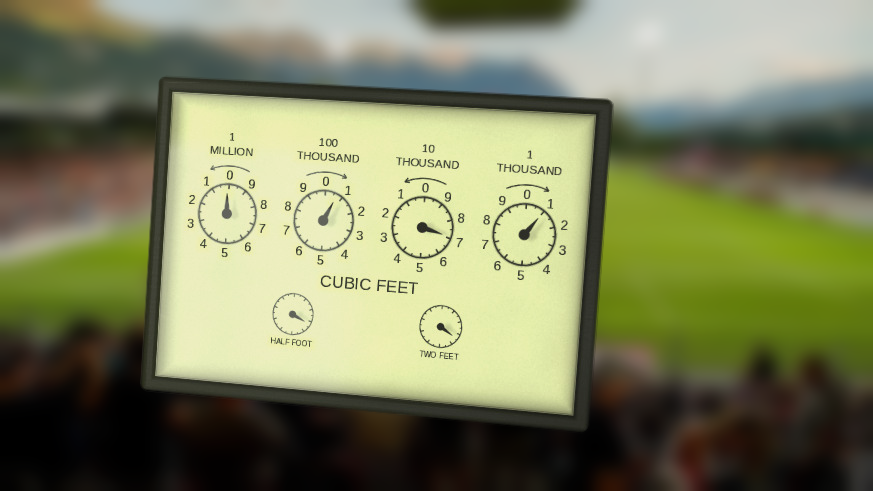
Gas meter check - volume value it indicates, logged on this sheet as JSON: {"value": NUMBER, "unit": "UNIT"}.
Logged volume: {"value": 7100, "unit": "ft³"}
